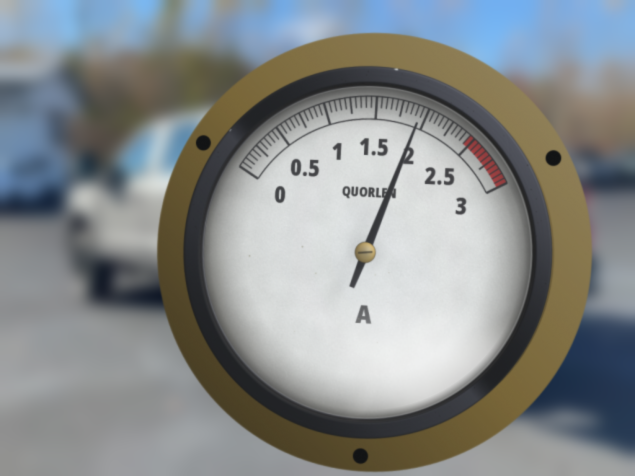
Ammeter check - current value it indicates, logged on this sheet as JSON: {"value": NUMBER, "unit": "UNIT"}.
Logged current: {"value": 1.95, "unit": "A"}
